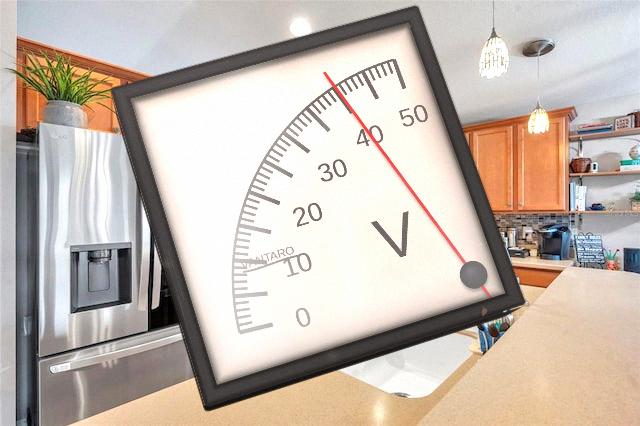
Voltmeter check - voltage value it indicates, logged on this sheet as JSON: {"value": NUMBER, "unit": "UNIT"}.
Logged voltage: {"value": 40, "unit": "V"}
